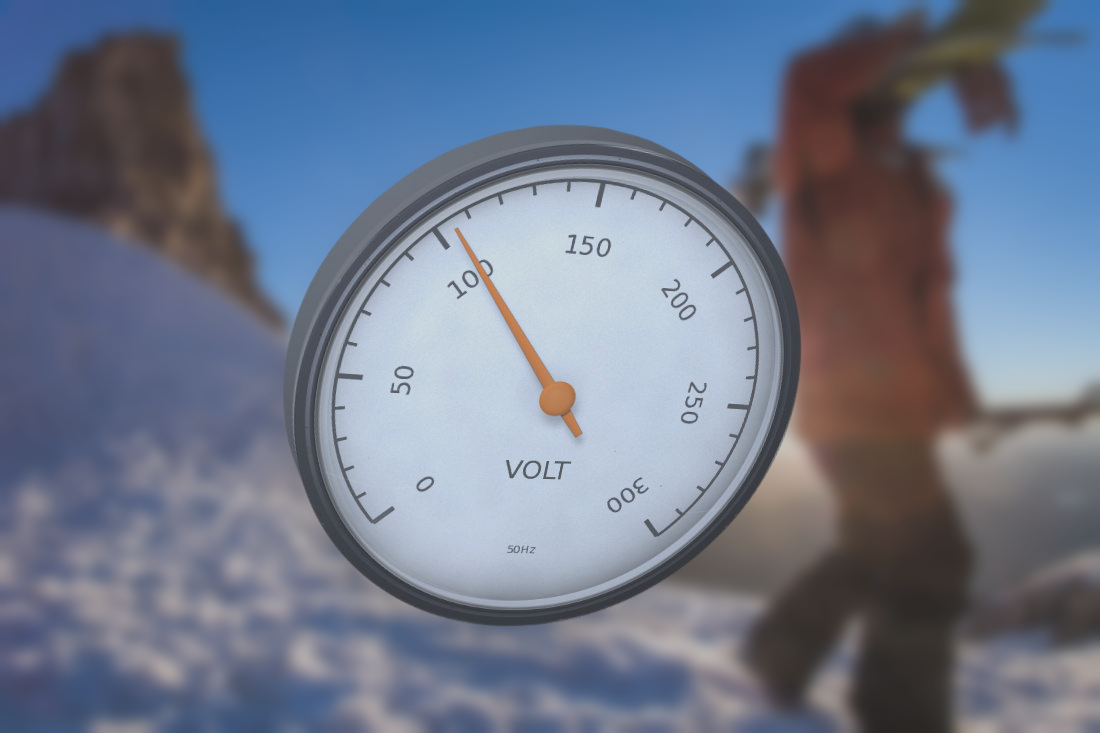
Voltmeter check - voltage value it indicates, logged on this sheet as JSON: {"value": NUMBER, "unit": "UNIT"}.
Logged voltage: {"value": 105, "unit": "V"}
